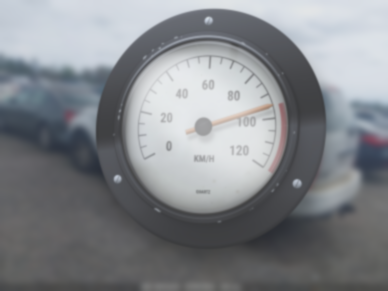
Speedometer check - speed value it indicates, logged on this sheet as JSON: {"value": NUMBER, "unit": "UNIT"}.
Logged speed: {"value": 95, "unit": "km/h"}
